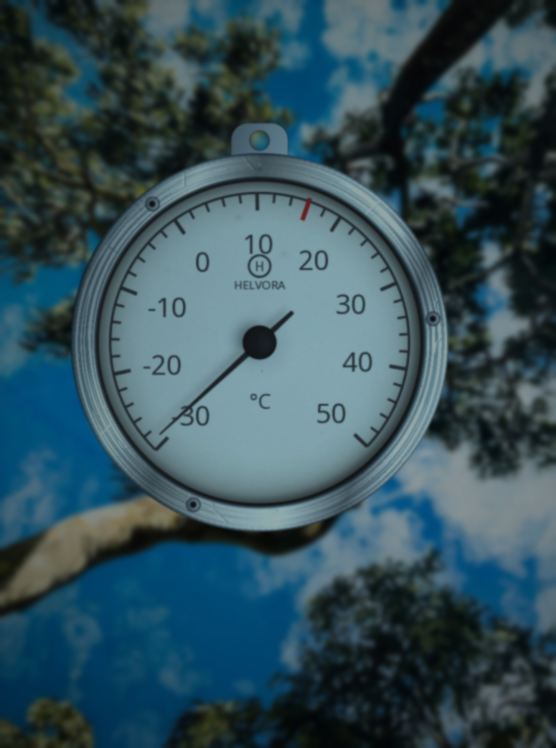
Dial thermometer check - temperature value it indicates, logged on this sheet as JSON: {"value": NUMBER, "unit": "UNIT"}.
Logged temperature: {"value": -29, "unit": "°C"}
